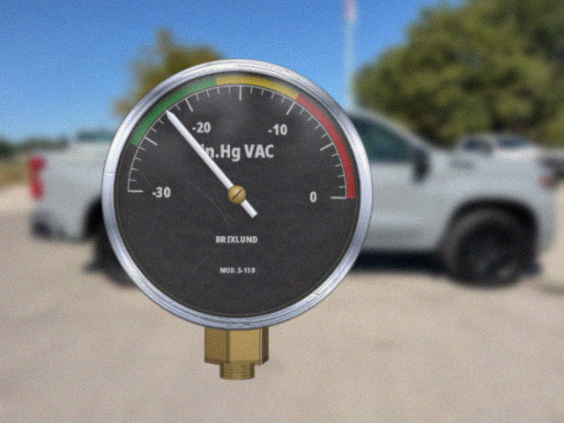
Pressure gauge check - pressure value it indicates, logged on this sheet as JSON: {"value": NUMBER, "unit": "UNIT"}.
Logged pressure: {"value": -22, "unit": "inHg"}
